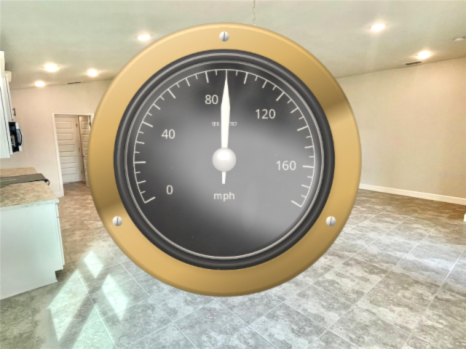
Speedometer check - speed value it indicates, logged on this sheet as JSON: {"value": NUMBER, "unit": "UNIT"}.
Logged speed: {"value": 90, "unit": "mph"}
